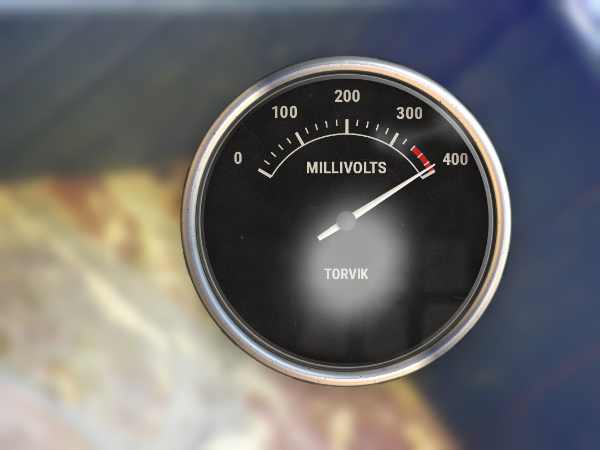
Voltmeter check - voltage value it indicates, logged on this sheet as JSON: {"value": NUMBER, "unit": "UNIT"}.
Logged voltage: {"value": 390, "unit": "mV"}
